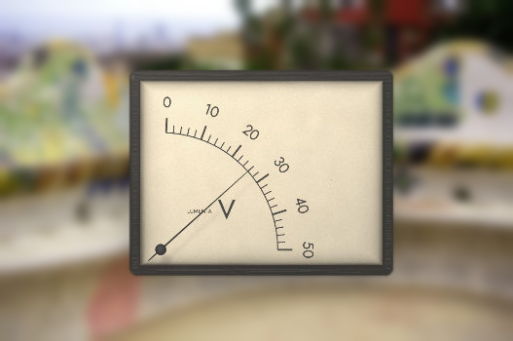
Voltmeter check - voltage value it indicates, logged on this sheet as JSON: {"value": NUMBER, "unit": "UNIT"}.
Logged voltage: {"value": 26, "unit": "V"}
